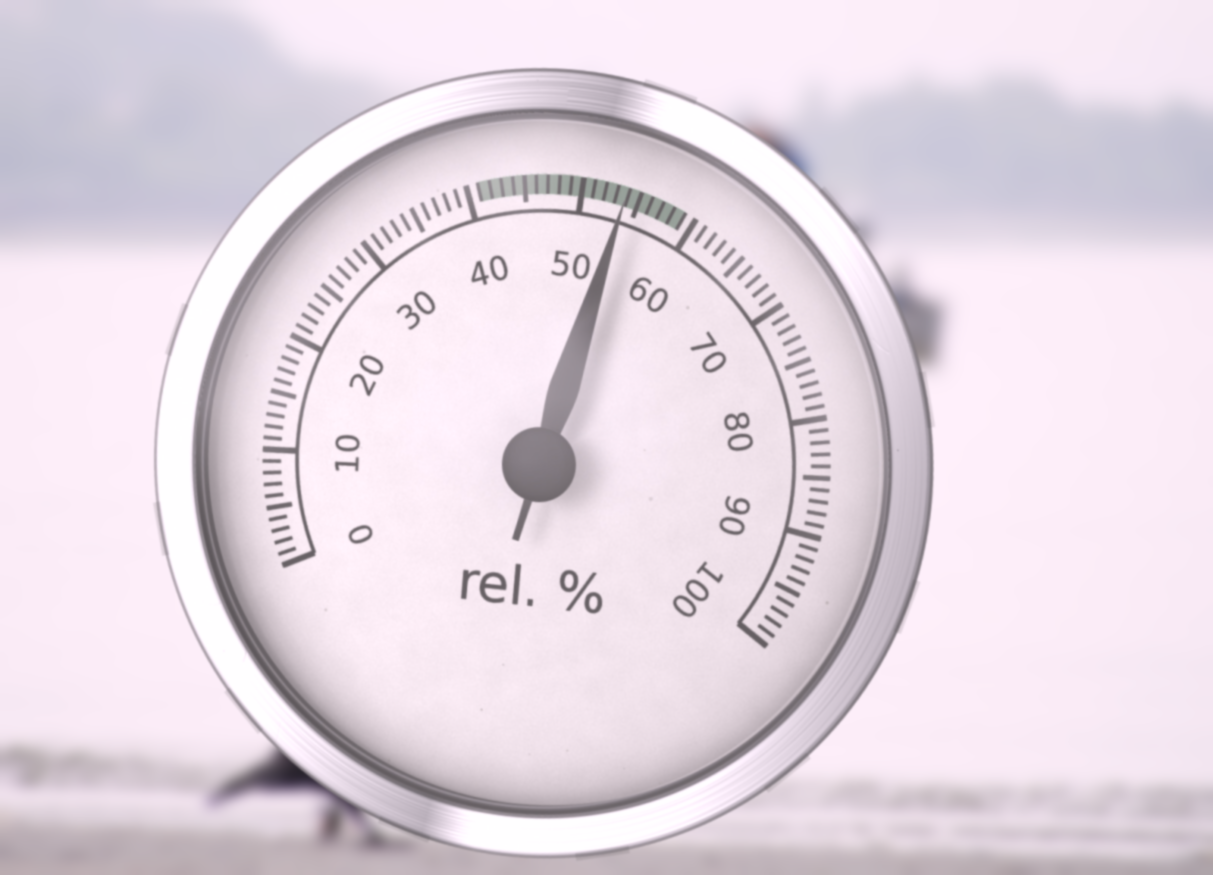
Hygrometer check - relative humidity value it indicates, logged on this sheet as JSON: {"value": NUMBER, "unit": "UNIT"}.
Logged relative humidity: {"value": 54, "unit": "%"}
